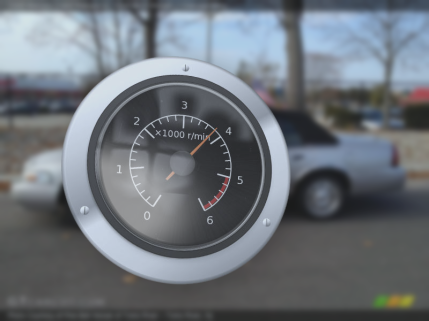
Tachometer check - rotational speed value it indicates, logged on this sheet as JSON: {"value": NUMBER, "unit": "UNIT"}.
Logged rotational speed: {"value": 3800, "unit": "rpm"}
